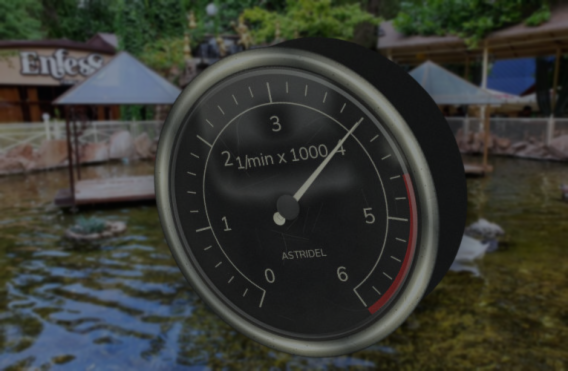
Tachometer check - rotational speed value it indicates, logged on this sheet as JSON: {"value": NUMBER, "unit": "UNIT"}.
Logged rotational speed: {"value": 4000, "unit": "rpm"}
